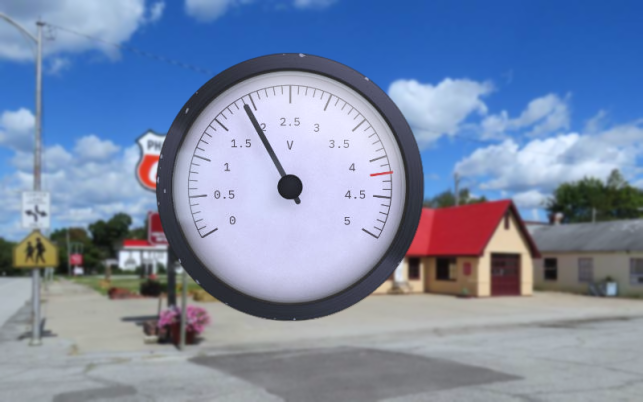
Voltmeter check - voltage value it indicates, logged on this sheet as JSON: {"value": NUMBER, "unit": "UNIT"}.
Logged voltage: {"value": 1.9, "unit": "V"}
